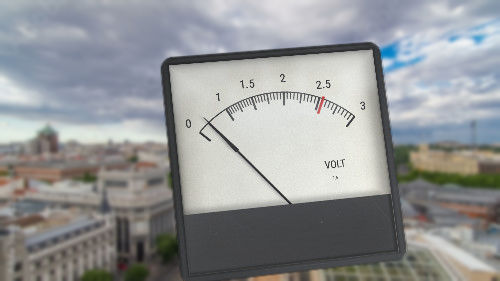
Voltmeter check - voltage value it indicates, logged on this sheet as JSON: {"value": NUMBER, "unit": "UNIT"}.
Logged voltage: {"value": 0.5, "unit": "V"}
